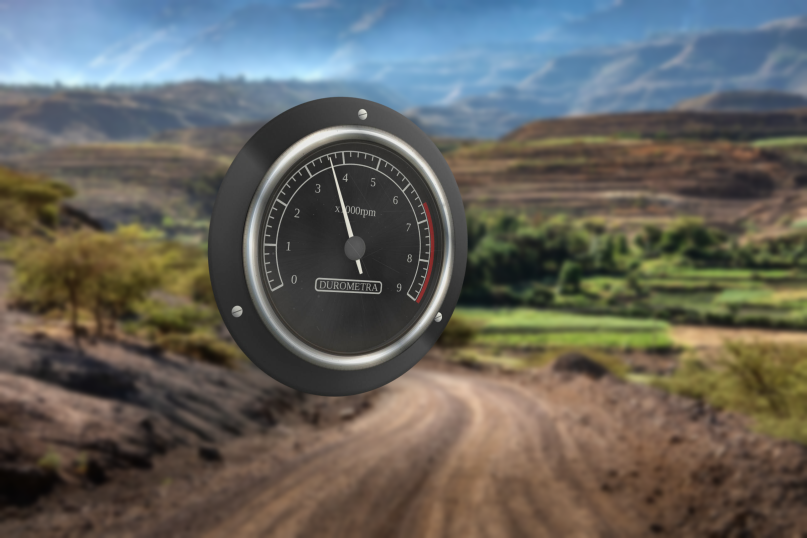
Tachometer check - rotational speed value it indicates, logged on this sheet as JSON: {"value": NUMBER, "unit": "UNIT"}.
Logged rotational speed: {"value": 3600, "unit": "rpm"}
